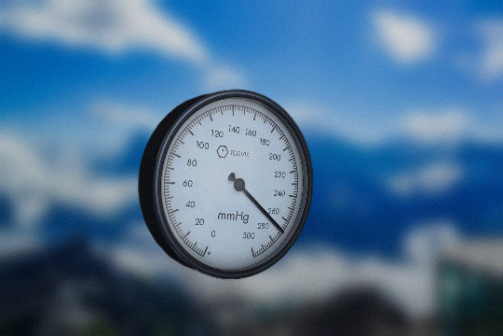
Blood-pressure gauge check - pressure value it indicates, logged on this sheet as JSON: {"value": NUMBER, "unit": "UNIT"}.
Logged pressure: {"value": 270, "unit": "mmHg"}
